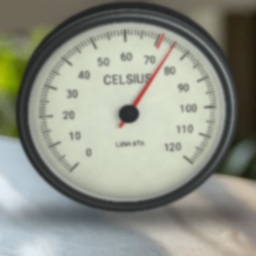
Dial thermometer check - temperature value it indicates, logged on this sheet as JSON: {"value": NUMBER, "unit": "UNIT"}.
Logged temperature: {"value": 75, "unit": "°C"}
